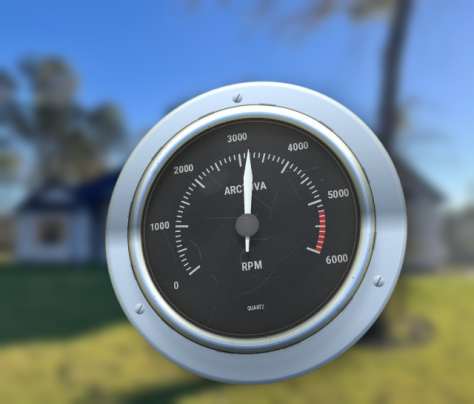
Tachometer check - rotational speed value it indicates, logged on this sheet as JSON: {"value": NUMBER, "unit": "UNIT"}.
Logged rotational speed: {"value": 3200, "unit": "rpm"}
